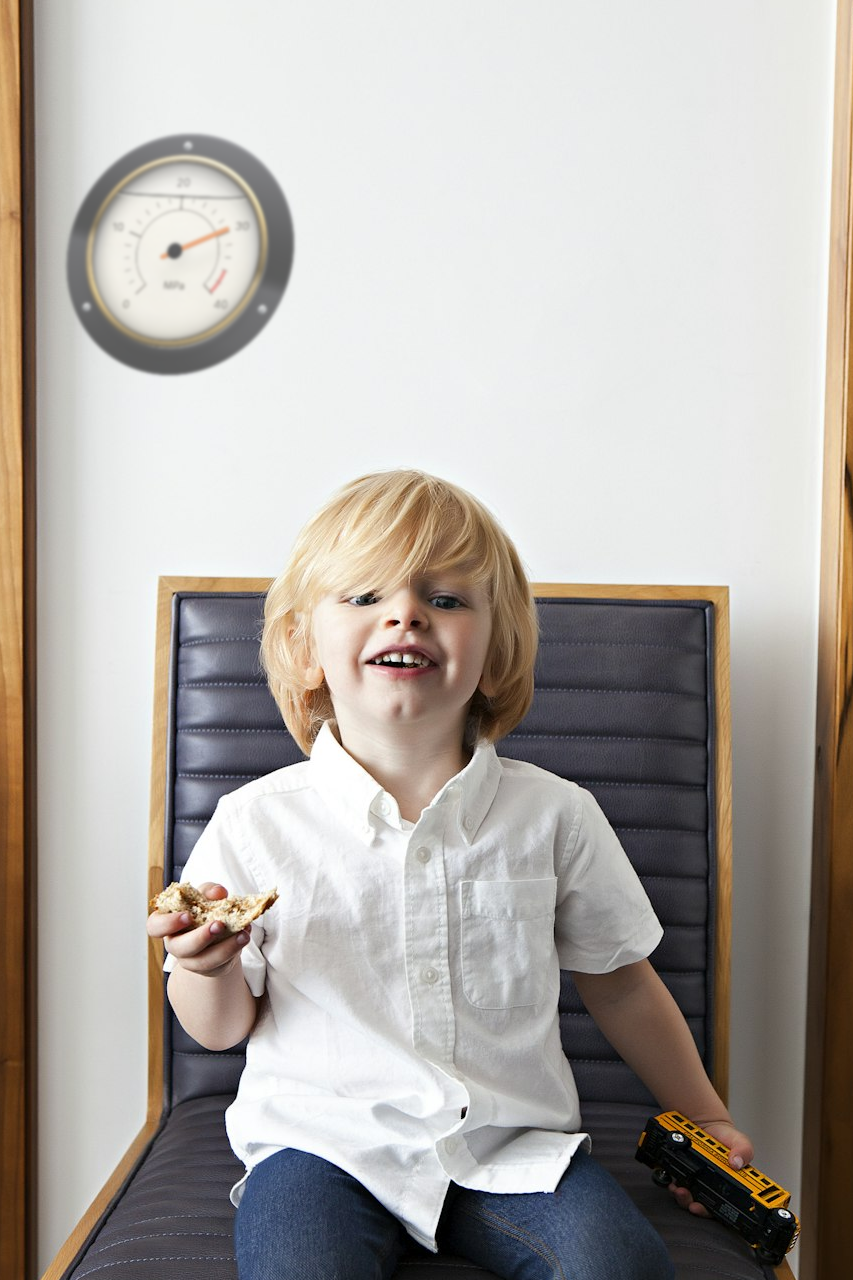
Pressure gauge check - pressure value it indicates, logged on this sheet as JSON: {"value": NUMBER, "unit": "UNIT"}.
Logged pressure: {"value": 30, "unit": "MPa"}
